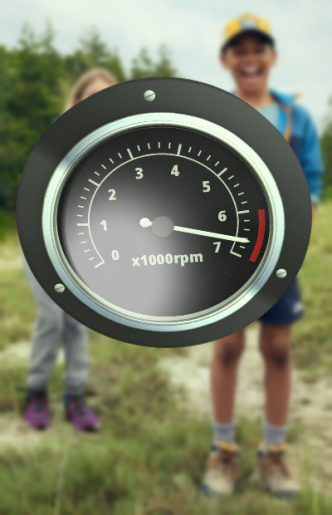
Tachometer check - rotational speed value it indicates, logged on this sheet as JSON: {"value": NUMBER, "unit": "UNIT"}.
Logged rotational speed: {"value": 6600, "unit": "rpm"}
